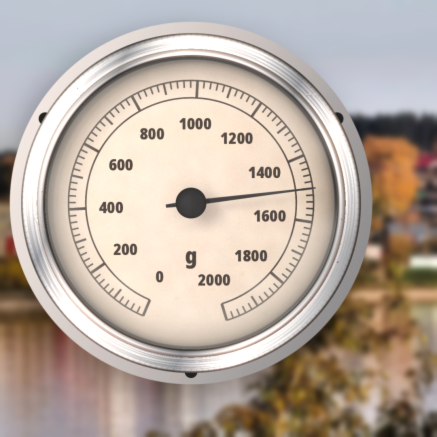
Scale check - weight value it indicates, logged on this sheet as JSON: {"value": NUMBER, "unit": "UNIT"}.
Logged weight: {"value": 1500, "unit": "g"}
